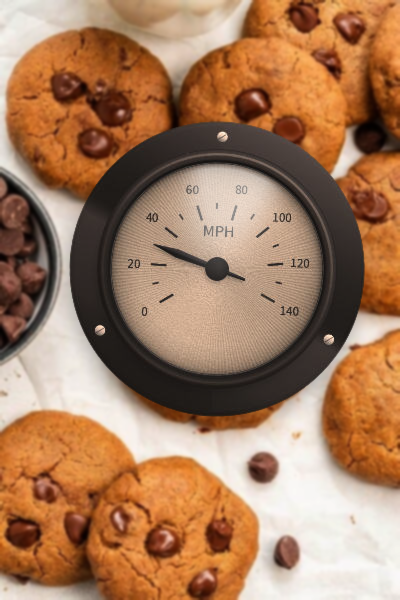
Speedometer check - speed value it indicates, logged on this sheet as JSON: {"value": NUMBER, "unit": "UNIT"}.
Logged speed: {"value": 30, "unit": "mph"}
